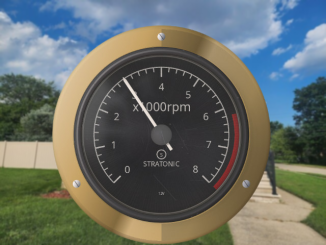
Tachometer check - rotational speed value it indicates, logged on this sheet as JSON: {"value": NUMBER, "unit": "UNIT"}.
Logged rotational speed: {"value": 3000, "unit": "rpm"}
